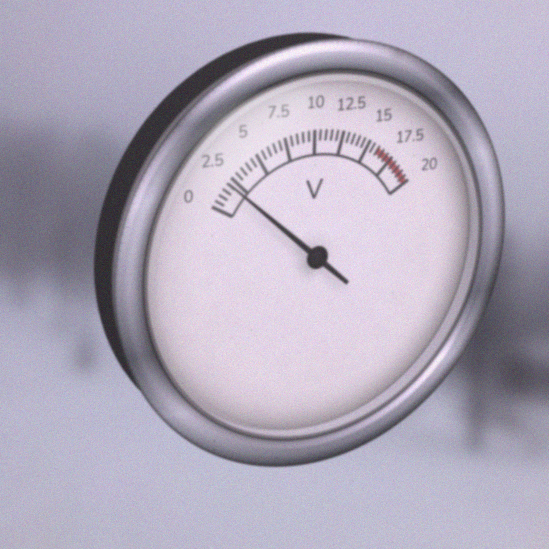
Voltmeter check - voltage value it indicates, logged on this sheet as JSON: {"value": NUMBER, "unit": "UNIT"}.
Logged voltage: {"value": 2, "unit": "V"}
